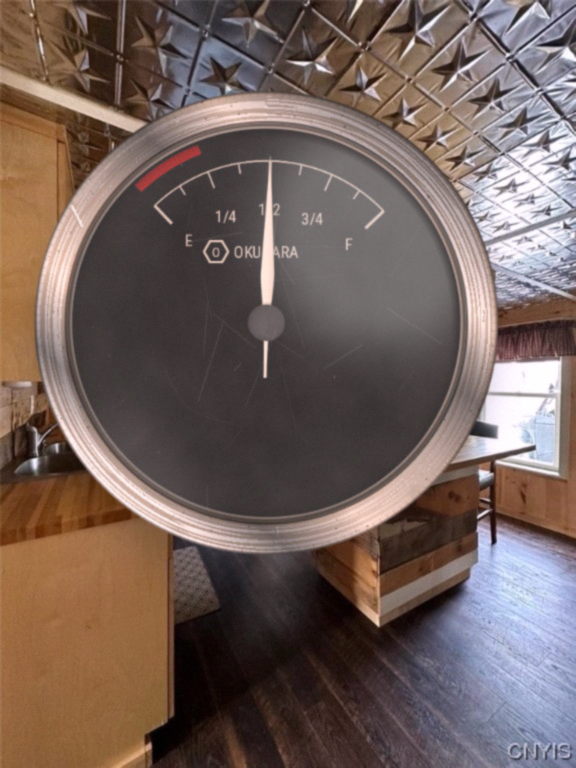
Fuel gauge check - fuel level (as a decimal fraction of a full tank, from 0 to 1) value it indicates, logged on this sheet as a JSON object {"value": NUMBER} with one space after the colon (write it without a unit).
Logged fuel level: {"value": 0.5}
